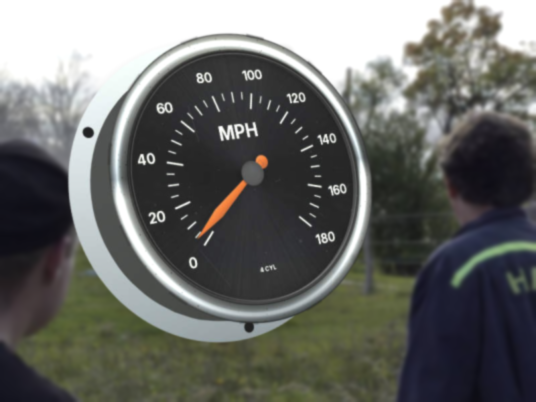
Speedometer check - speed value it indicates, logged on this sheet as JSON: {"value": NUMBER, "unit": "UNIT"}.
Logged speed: {"value": 5, "unit": "mph"}
